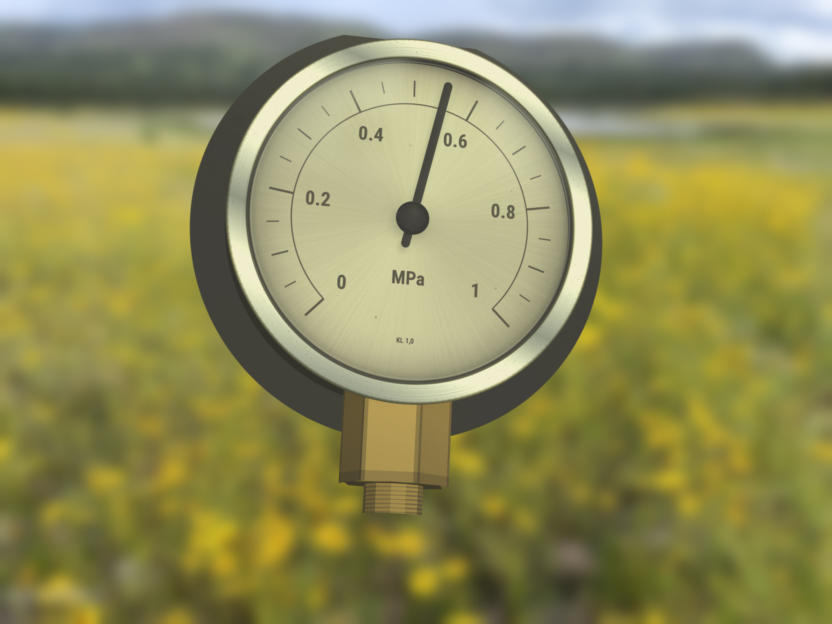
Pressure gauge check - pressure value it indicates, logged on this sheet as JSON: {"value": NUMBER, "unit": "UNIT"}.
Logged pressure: {"value": 0.55, "unit": "MPa"}
